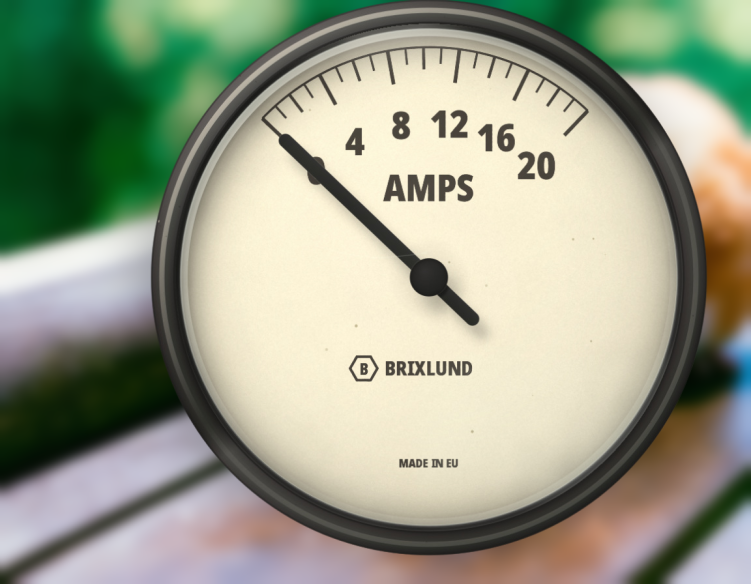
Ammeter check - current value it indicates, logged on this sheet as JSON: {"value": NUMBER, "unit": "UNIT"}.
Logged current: {"value": 0, "unit": "A"}
